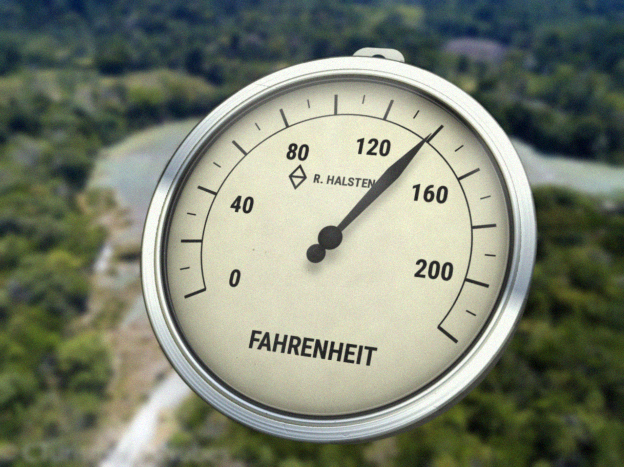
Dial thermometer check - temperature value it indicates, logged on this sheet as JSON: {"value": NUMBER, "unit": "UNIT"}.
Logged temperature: {"value": 140, "unit": "°F"}
